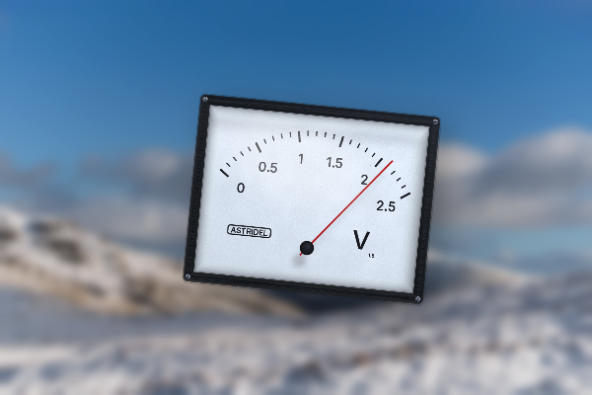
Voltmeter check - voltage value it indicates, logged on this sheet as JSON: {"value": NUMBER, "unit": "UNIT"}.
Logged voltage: {"value": 2.1, "unit": "V"}
